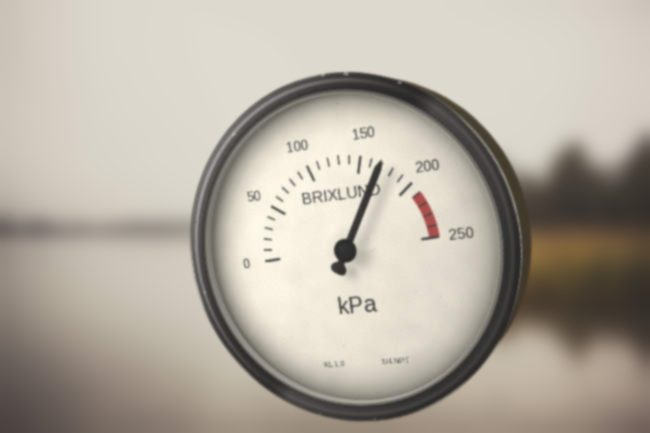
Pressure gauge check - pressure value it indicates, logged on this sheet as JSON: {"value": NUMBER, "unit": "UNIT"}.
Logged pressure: {"value": 170, "unit": "kPa"}
